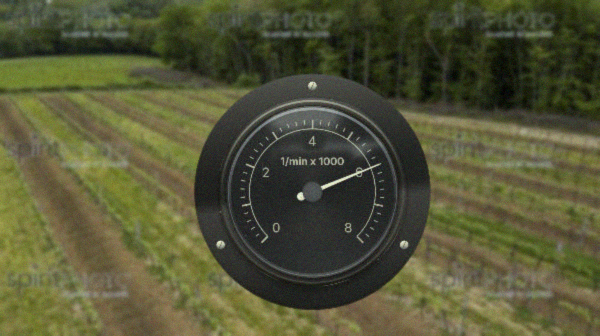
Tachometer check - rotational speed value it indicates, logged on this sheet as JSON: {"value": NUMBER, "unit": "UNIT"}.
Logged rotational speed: {"value": 6000, "unit": "rpm"}
